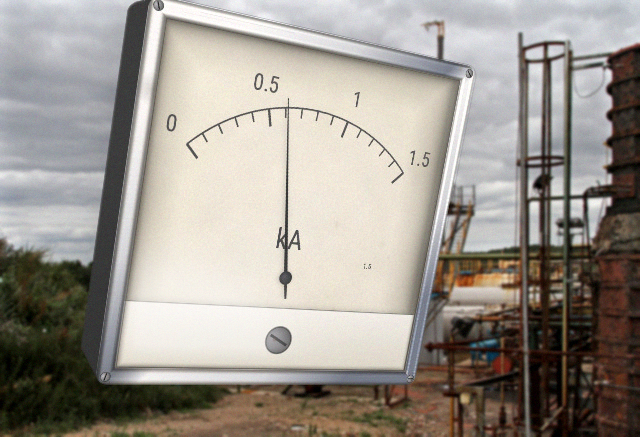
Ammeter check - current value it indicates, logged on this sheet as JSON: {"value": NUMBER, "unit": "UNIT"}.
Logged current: {"value": 0.6, "unit": "kA"}
